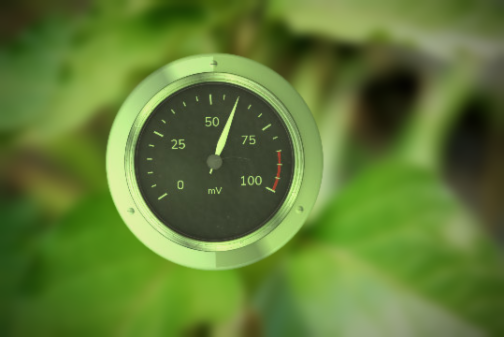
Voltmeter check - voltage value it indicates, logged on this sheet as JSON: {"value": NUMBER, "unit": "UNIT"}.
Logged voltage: {"value": 60, "unit": "mV"}
